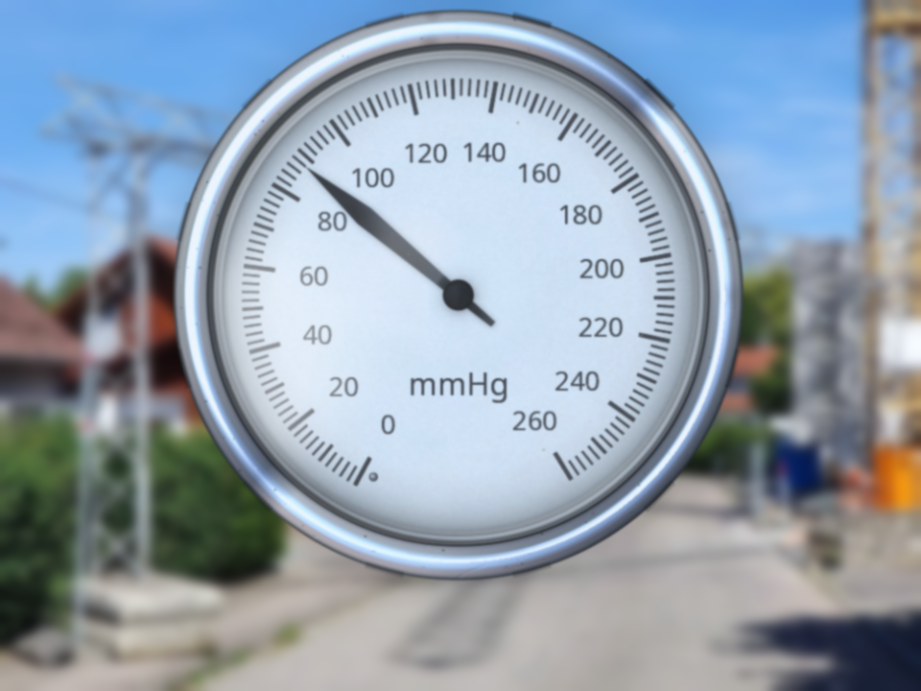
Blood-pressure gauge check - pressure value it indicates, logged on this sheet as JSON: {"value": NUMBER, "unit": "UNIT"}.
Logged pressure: {"value": 88, "unit": "mmHg"}
